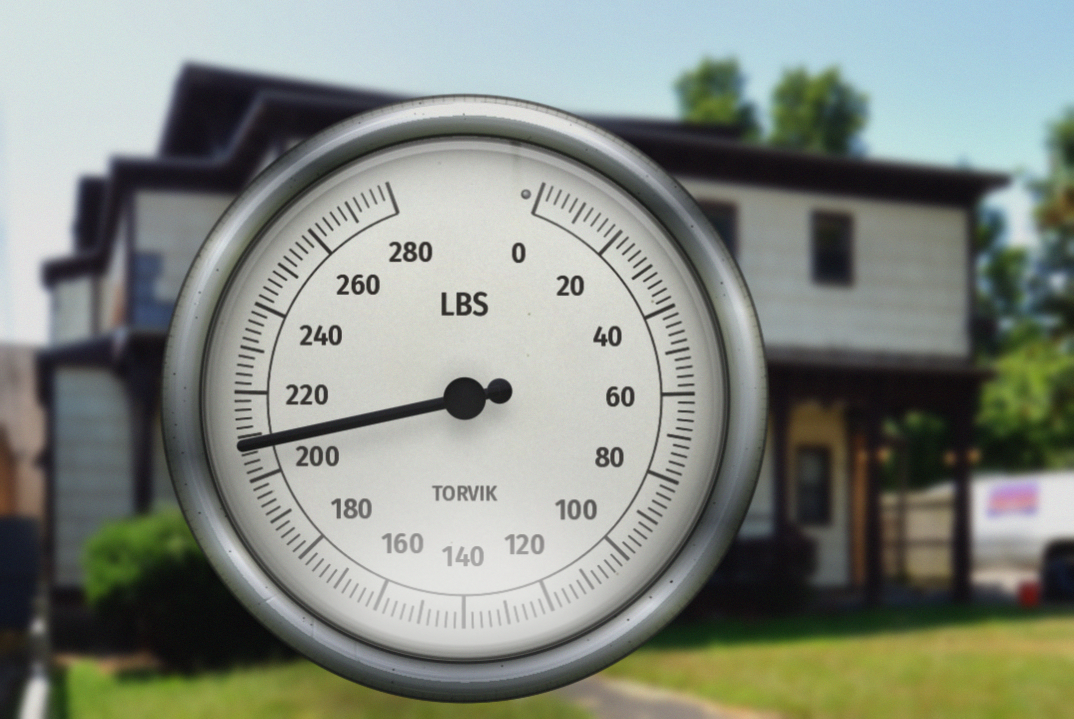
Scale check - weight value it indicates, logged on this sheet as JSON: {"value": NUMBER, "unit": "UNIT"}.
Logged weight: {"value": 208, "unit": "lb"}
